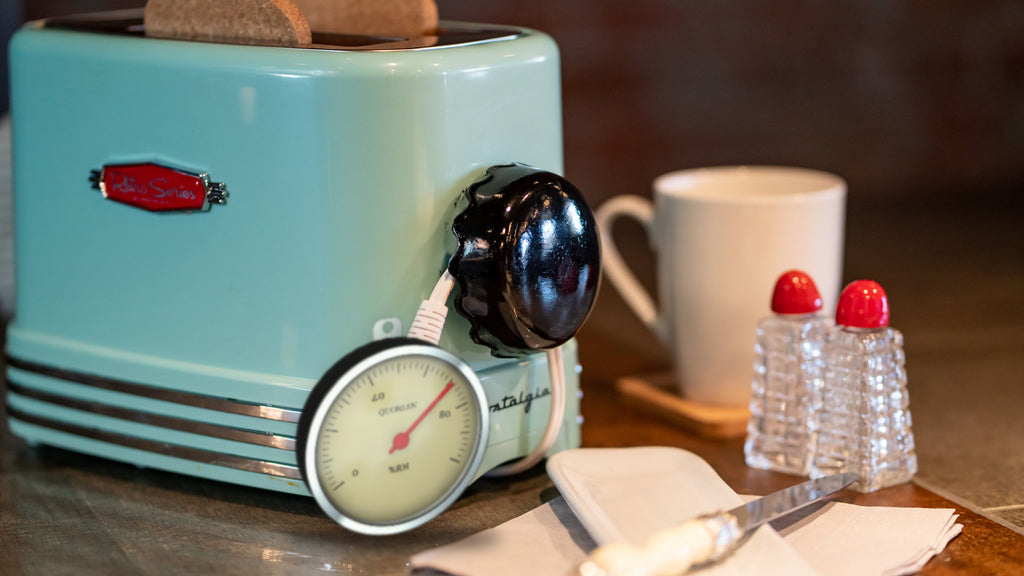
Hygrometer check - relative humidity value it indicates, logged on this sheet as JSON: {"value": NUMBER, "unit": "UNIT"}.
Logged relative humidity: {"value": 70, "unit": "%"}
